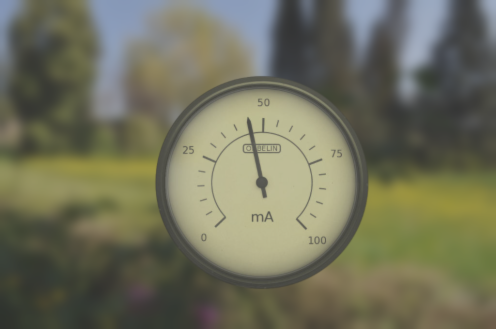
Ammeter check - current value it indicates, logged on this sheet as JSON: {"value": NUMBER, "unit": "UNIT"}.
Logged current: {"value": 45, "unit": "mA"}
